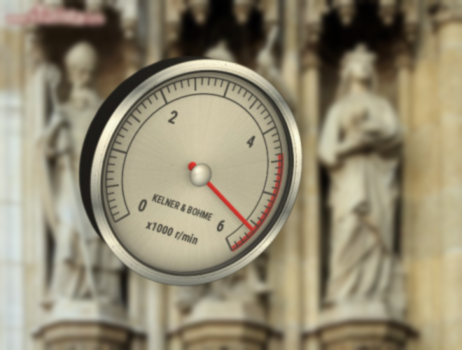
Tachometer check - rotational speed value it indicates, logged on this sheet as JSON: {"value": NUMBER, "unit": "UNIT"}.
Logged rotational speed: {"value": 5600, "unit": "rpm"}
